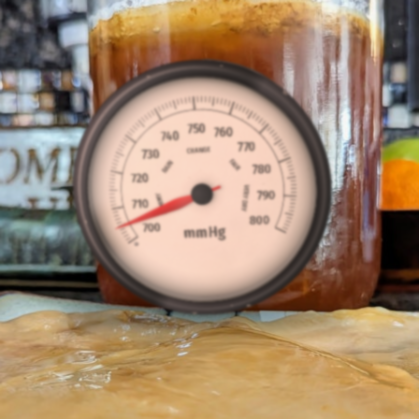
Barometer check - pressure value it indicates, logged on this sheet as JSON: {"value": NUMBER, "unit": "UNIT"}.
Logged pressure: {"value": 705, "unit": "mmHg"}
